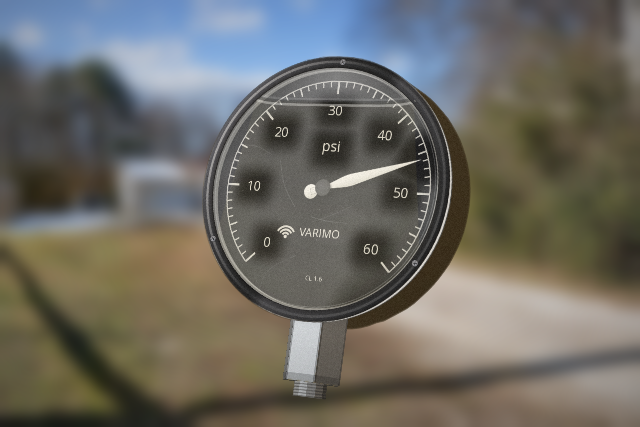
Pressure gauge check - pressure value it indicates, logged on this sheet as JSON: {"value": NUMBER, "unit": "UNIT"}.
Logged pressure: {"value": 46, "unit": "psi"}
